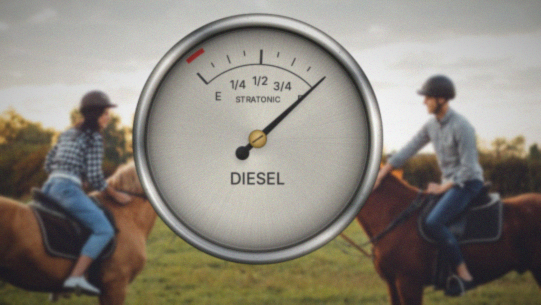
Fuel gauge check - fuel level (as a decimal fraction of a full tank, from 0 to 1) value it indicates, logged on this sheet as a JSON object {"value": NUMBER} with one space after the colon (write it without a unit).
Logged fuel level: {"value": 1}
